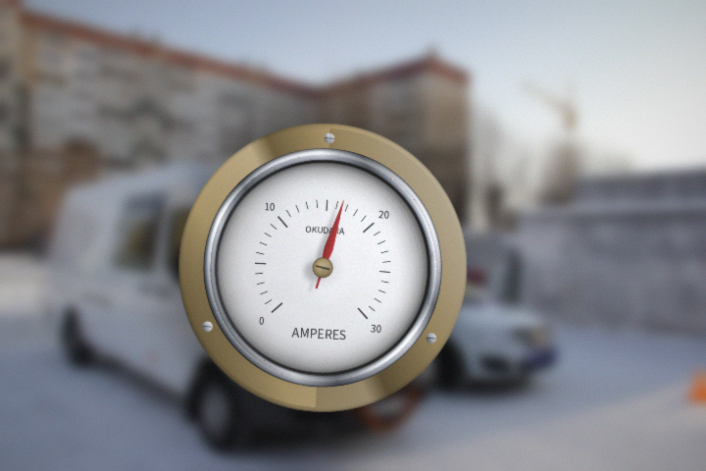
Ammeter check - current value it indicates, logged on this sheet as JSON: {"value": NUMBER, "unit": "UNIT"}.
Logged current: {"value": 16.5, "unit": "A"}
